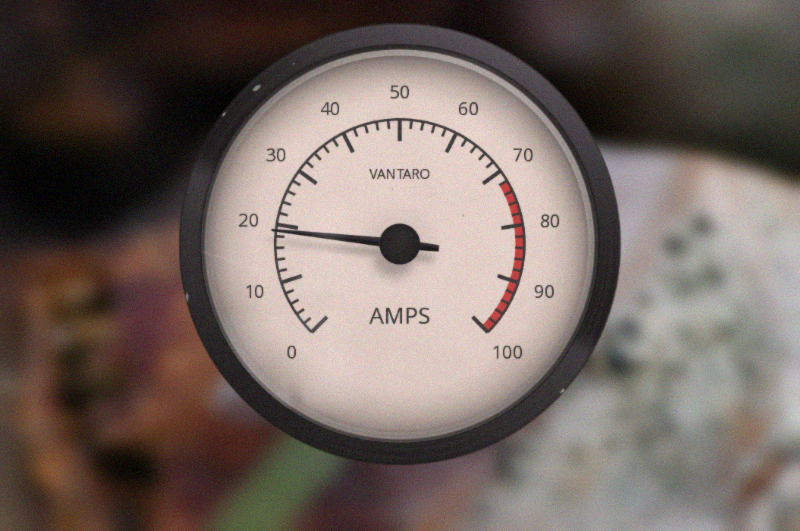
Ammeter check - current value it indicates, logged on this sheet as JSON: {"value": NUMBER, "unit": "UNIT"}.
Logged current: {"value": 19, "unit": "A"}
